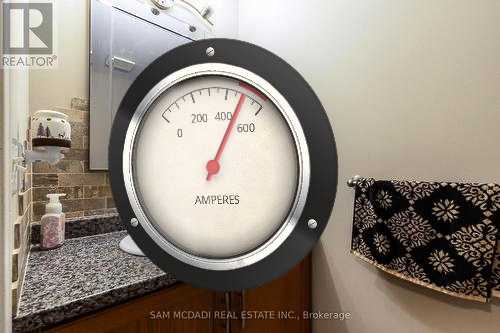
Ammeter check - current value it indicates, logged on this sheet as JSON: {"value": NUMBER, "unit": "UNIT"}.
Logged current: {"value": 500, "unit": "A"}
